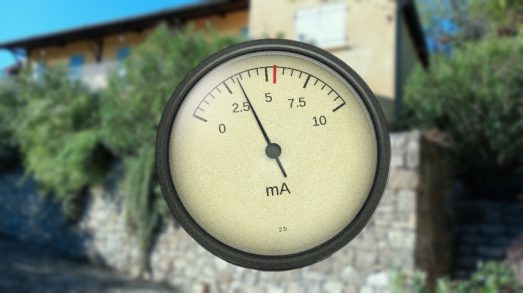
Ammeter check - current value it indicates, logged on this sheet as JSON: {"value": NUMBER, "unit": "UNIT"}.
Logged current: {"value": 3.25, "unit": "mA"}
